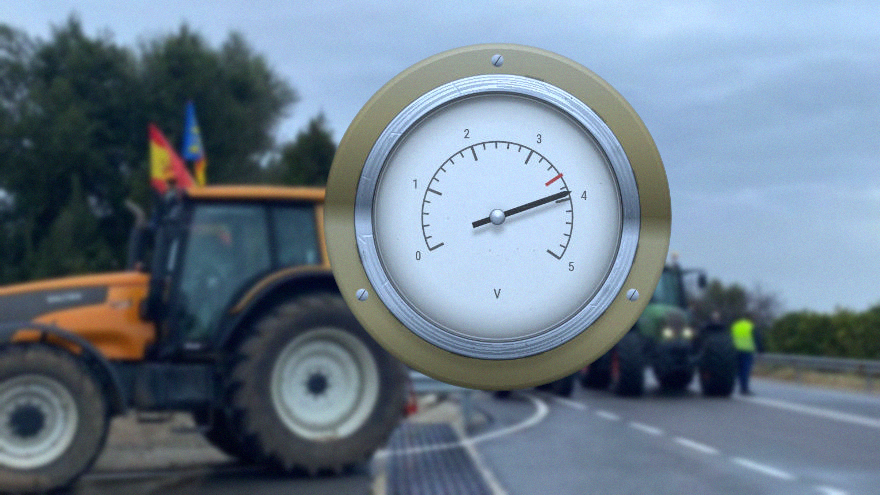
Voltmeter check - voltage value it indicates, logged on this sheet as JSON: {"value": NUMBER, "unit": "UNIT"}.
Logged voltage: {"value": 3.9, "unit": "V"}
